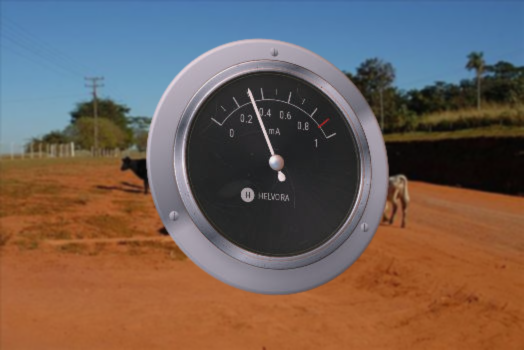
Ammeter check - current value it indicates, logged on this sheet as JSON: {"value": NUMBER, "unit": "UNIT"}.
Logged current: {"value": 0.3, "unit": "mA"}
